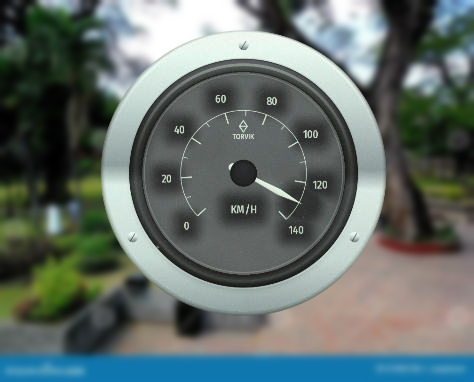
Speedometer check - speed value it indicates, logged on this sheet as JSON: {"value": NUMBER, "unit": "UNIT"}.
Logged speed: {"value": 130, "unit": "km/h"}
